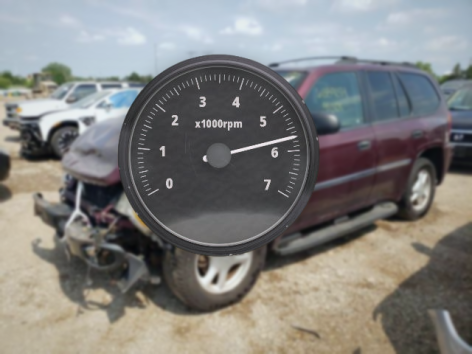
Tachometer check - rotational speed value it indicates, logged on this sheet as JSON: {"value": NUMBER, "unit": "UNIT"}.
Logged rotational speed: {"value": 5700, "unit": "rpm"}
